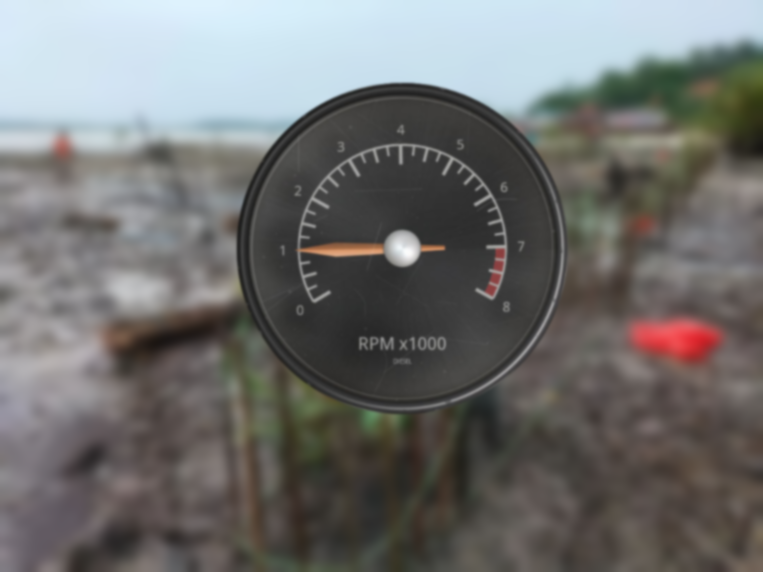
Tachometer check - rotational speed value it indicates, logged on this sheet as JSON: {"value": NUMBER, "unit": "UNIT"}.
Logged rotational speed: {"value": 1000, "unit": "rpm"}
